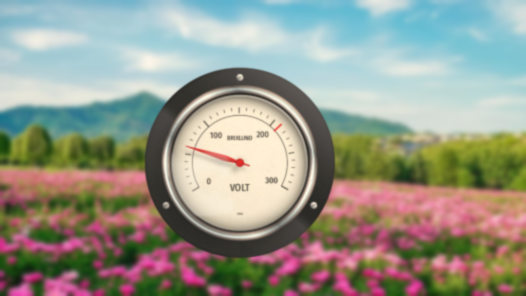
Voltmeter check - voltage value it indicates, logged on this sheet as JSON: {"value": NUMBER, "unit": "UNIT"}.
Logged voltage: {"value": 60, "unit": "V"}
